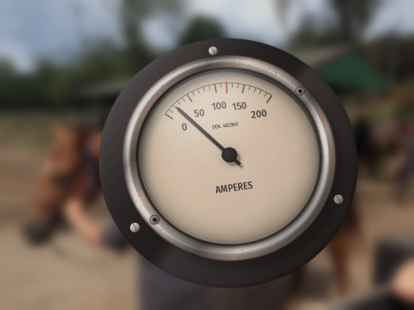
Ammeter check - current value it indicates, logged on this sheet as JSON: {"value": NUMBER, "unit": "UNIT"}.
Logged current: {"value": 20, "unit": "A"}
